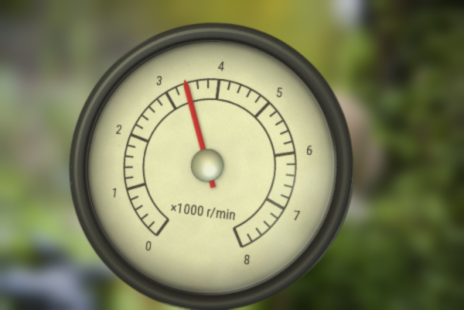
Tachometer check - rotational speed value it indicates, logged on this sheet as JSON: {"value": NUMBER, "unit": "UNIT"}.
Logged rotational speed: {"value": 3400, "unit": "rpm"}
